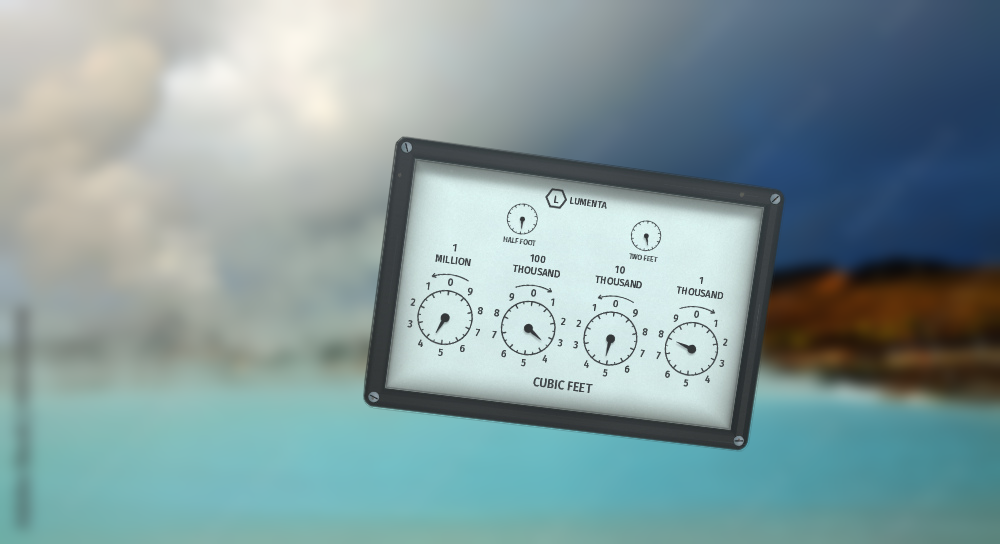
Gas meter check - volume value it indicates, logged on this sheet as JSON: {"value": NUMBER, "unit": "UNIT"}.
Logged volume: {"value": 434800, "unit": "ft³"}
